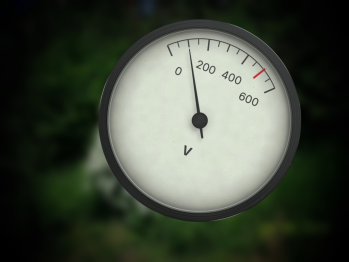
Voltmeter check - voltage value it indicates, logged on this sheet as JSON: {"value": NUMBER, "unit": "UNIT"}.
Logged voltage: {"value": 100, "unit": "V"}
